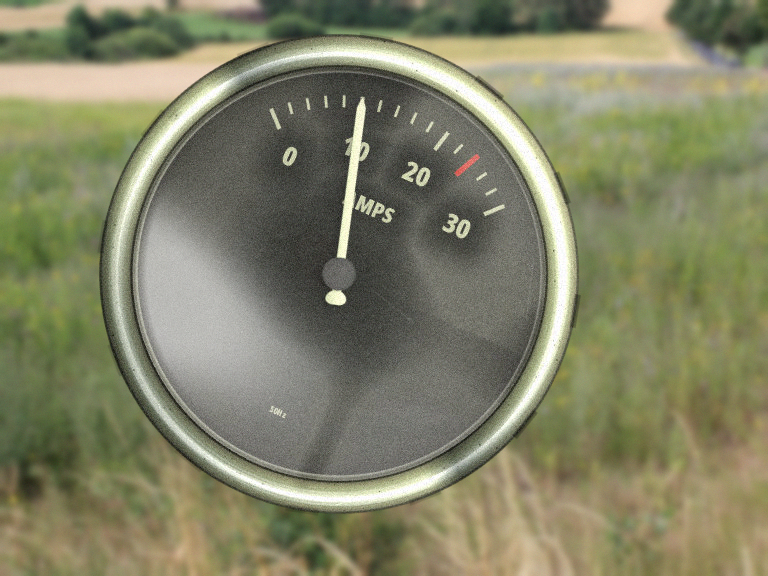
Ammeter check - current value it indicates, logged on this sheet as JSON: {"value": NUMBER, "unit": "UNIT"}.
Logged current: {"value": 10, "unit": "A"}
